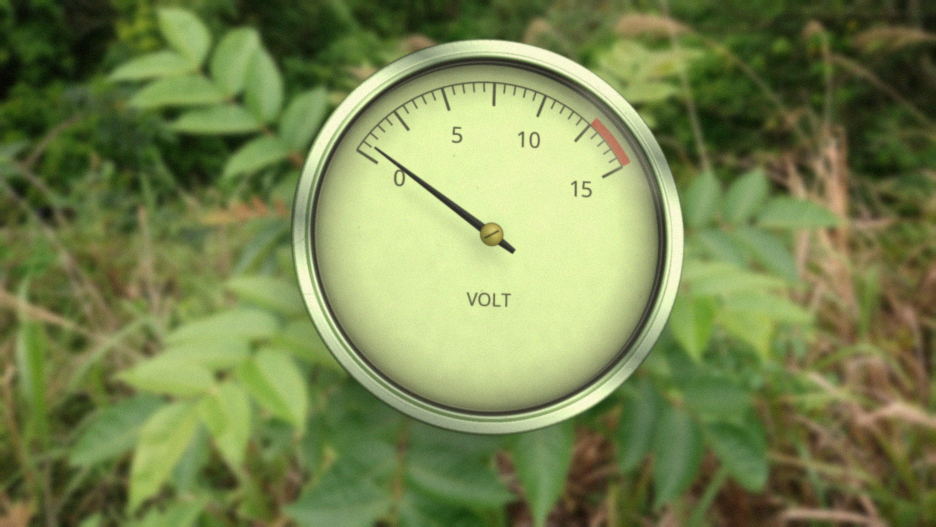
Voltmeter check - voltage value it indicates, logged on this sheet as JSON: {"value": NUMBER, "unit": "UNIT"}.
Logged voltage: {"value": 0.5, "unit": "V"}
